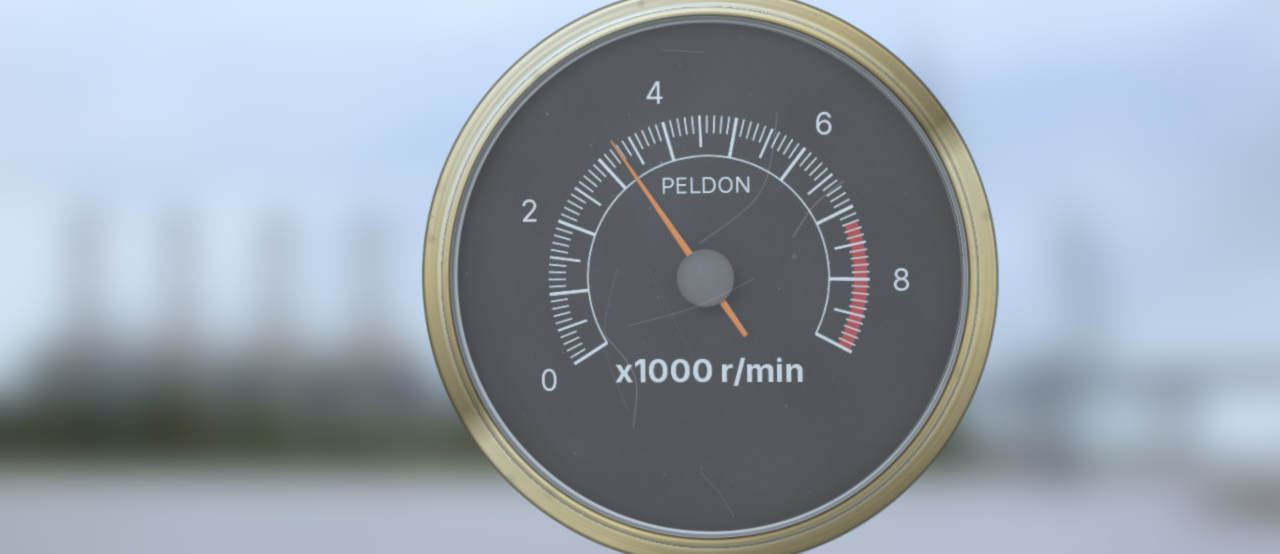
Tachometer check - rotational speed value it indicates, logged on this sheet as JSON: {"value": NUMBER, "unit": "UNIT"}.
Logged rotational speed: {"value": 3300, "unit": "rpm"}
